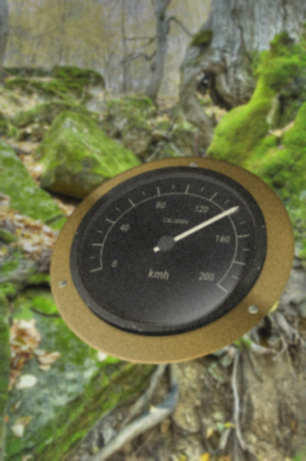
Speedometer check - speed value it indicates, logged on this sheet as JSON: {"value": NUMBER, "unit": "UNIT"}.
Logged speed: {"value": 140, "unit": "km/h"}
